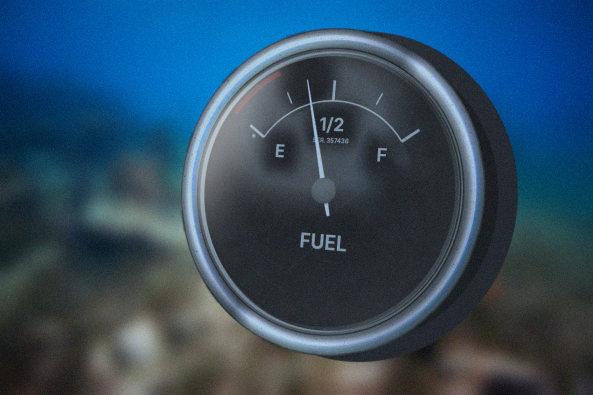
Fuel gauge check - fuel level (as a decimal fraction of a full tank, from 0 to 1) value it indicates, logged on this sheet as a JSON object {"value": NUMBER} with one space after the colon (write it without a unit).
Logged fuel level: {"value": 0.375}
